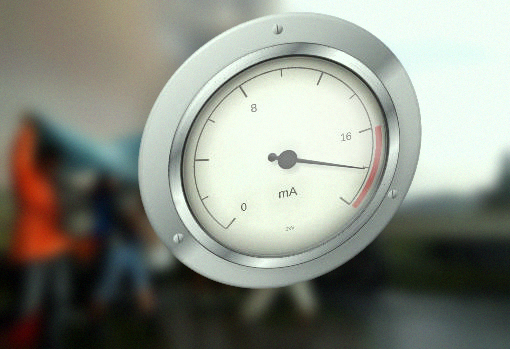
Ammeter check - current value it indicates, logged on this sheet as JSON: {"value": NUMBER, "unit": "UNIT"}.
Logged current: {"value": 18, "unit": "mA"}
